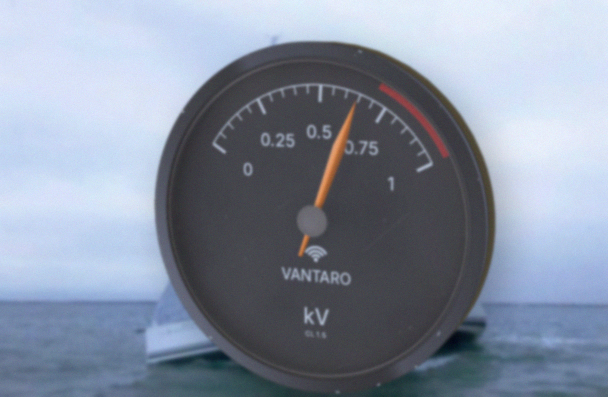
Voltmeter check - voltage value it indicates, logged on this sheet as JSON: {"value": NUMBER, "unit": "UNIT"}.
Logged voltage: {"value": 0.65, "unit": "kV"}
